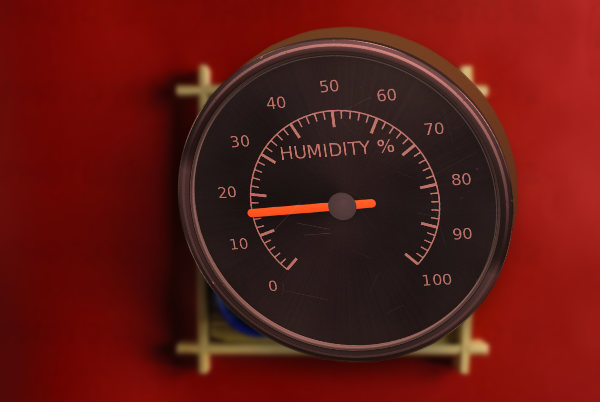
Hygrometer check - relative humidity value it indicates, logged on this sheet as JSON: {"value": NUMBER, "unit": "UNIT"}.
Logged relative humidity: {"value": 16, "unit": "%"}
